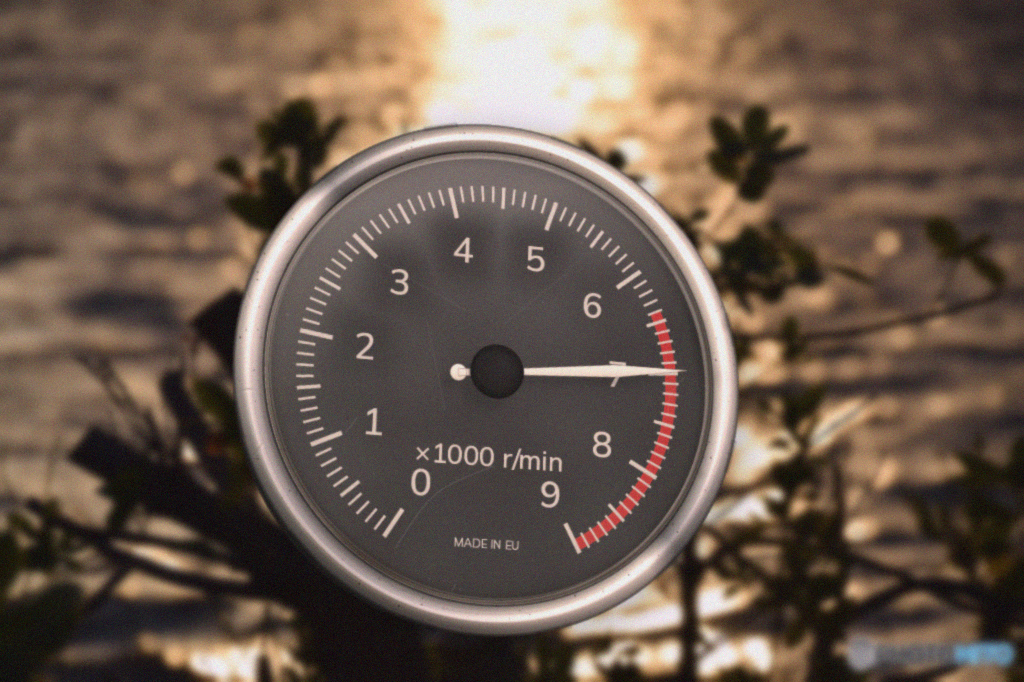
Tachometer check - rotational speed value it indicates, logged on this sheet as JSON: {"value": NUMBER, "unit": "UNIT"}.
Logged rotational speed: {"value": 7000, "unit": "rpm"}
